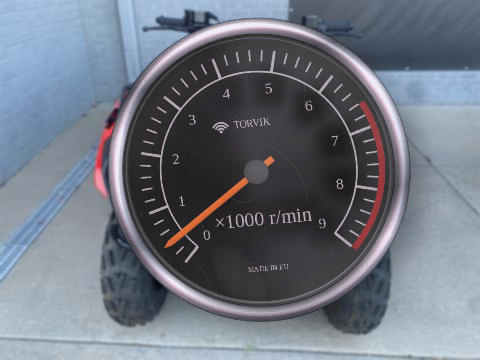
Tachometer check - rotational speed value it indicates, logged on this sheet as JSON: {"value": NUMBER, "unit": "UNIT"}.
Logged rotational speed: {"value": 400, "unit": "rpm"}
